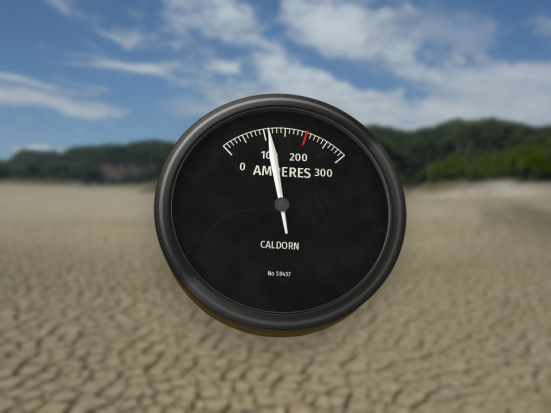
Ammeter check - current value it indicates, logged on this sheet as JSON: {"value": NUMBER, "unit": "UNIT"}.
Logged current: {"value": 110, "unit": "A"}
